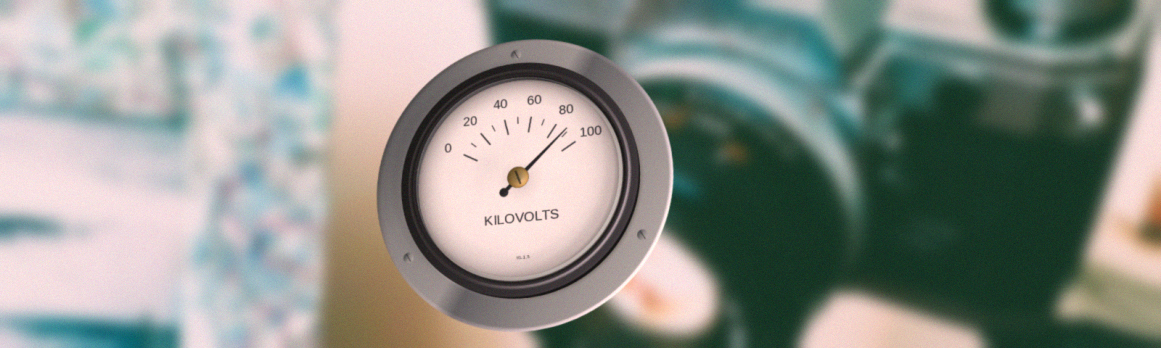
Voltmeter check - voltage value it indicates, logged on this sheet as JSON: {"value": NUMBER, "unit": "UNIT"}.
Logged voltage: {"value": 90, "unit": "kV"}
